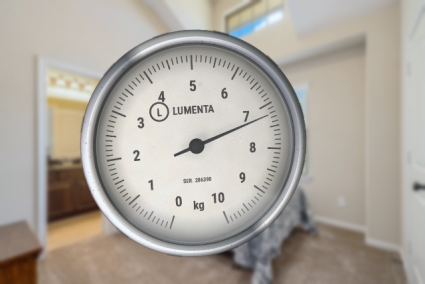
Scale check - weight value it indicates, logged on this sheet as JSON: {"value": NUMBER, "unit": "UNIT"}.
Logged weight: {"value": 7.2, "unit": "kg"}
